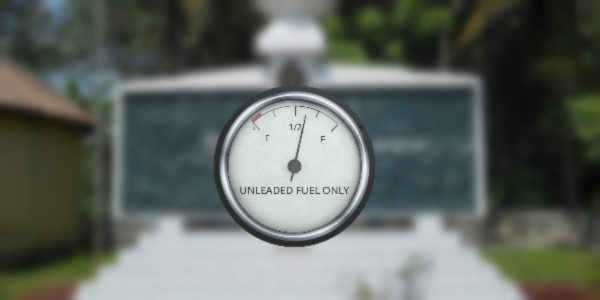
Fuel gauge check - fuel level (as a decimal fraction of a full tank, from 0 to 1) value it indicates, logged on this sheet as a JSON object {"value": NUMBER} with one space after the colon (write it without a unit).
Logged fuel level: {"value": 0.625}
